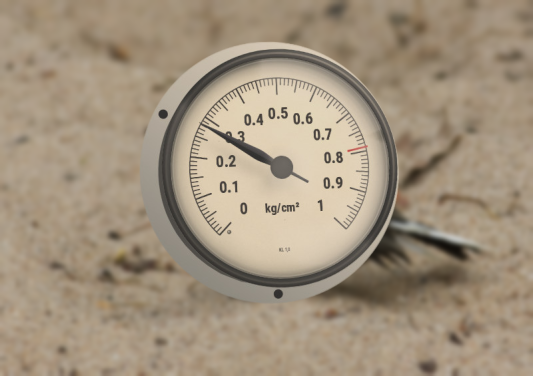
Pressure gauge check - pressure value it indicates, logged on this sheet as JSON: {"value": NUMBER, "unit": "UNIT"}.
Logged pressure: {"value": 0.28, "unit": "kg/cm²"}
